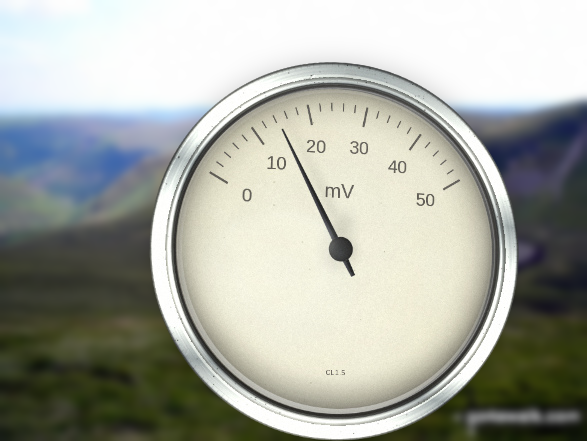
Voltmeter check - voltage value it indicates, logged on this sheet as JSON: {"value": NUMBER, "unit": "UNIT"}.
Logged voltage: {"value": 14, "unit": "mV"}
